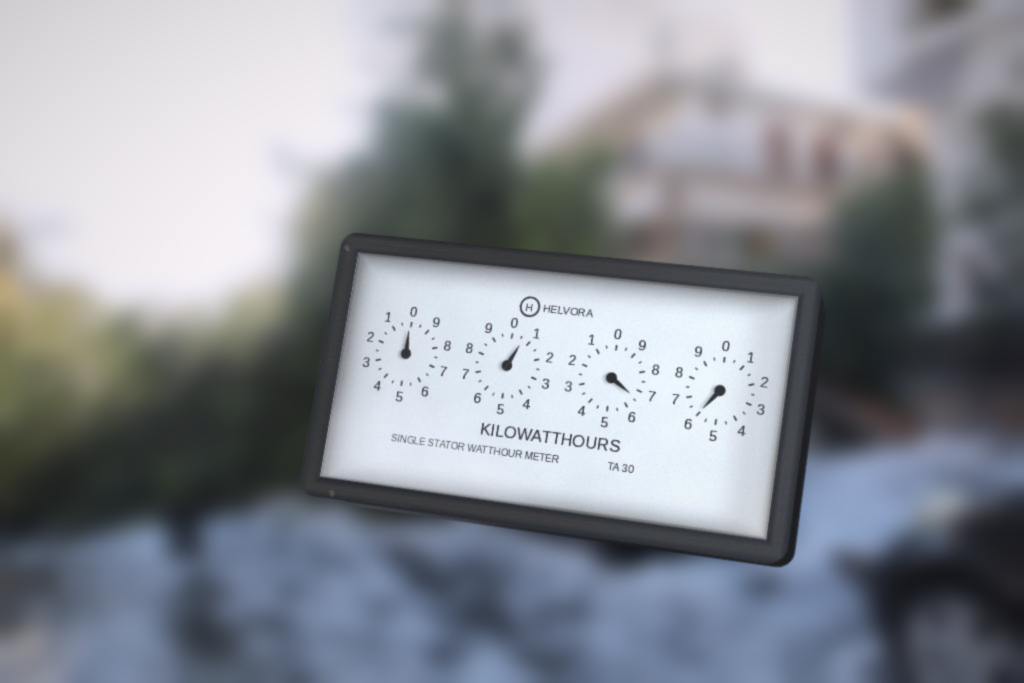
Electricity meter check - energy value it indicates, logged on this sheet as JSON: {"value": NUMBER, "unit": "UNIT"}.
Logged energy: {"value": 66, "unit": "kWh"}
